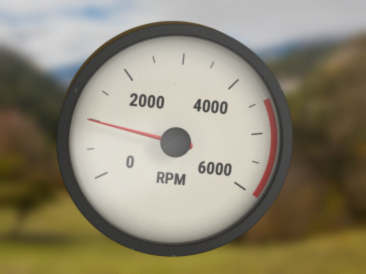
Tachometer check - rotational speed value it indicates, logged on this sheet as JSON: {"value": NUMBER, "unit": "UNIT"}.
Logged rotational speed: {"value": 1000, "unit": "rpm"}
